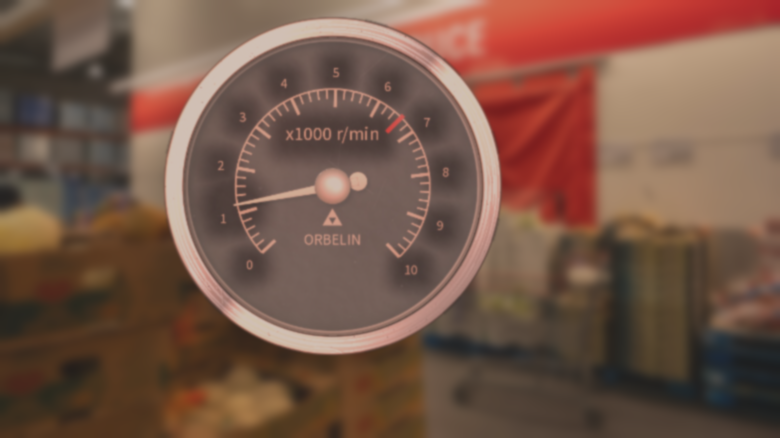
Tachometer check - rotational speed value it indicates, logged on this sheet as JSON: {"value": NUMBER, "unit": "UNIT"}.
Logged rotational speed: {"value": 1200, "unit": "rpm"}
